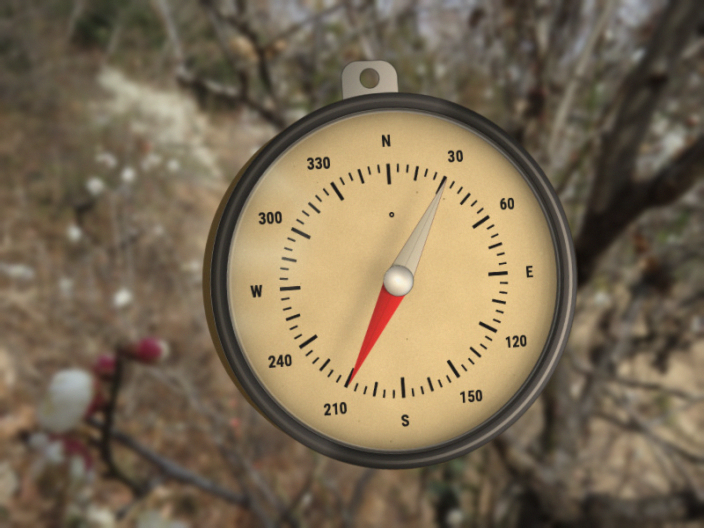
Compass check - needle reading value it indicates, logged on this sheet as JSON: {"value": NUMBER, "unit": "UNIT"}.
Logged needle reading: {"value": 210, "unit": "°"}
